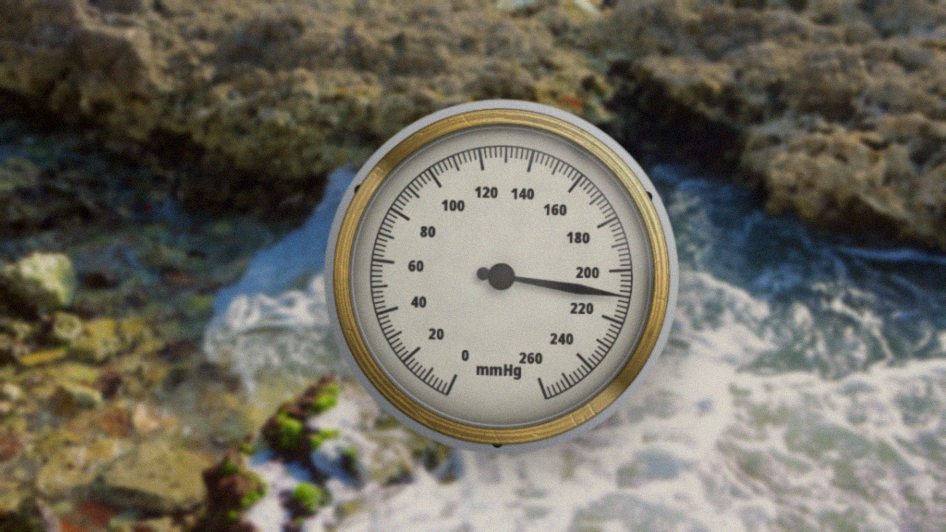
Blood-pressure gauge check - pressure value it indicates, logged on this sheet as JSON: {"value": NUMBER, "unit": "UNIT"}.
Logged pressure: {"value": 210, "unit": "mmHg"}
